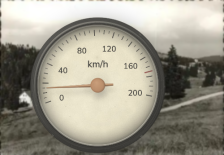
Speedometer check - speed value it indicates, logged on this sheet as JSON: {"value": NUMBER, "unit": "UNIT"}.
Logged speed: {"value": 15, "unit": "km/h"}
